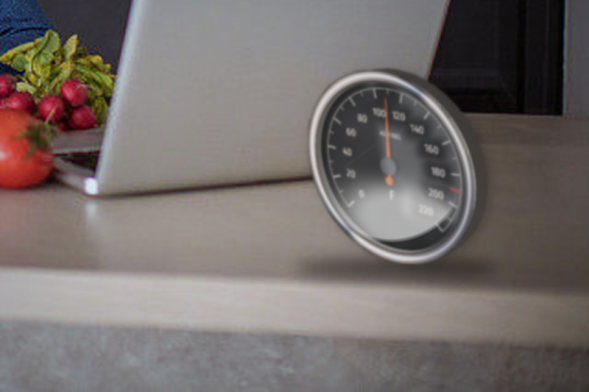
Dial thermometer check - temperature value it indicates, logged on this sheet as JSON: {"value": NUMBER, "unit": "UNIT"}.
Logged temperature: {"value": 110, "unit": "°F"}
